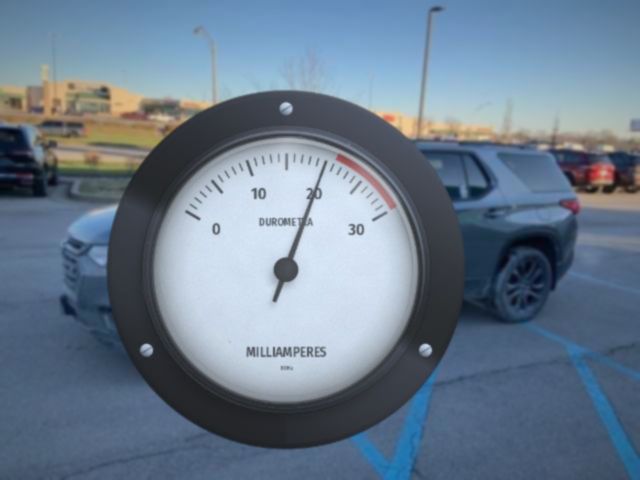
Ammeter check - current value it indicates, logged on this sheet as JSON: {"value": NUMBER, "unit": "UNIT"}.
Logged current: {"value": 20, "unit": "mA"}
